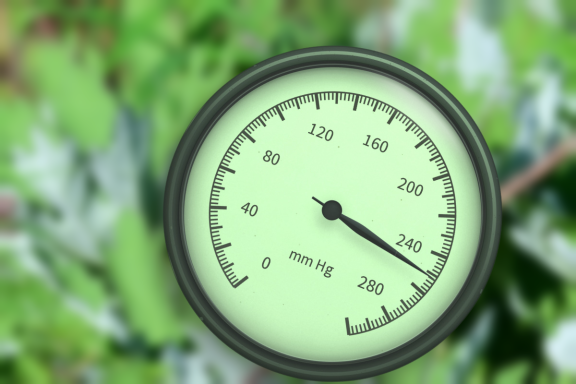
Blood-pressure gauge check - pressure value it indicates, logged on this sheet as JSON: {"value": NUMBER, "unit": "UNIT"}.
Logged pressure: {"value": 252, "unit": "mmHg"}
